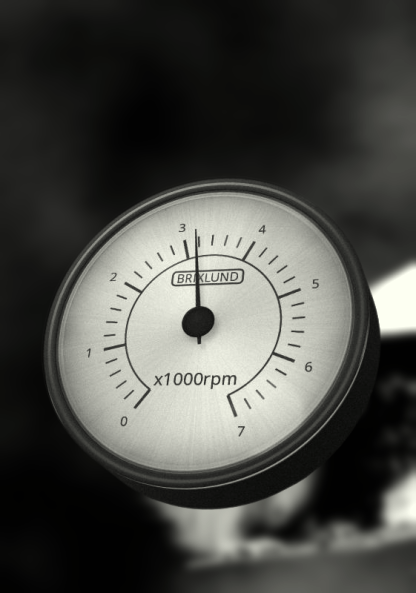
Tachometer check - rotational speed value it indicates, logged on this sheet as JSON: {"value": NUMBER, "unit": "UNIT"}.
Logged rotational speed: {"value": 3200, "unit": "rpm"}
